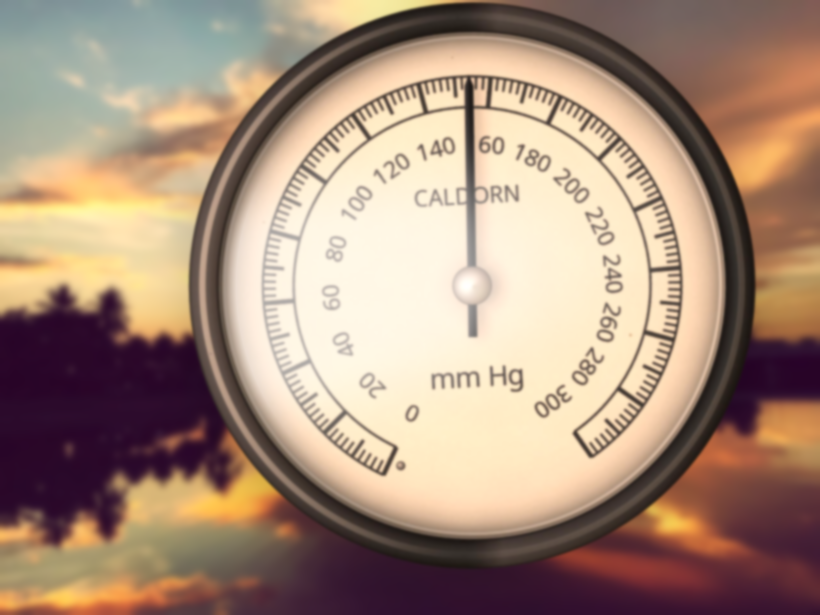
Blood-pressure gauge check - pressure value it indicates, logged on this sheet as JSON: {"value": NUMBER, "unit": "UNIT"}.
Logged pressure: {"value": 154, "unit": "mmHg"}
